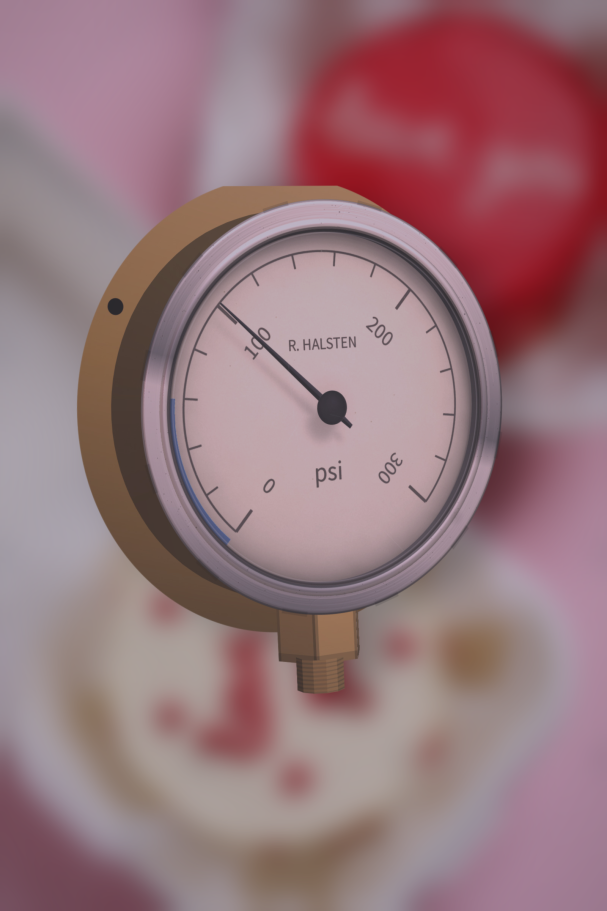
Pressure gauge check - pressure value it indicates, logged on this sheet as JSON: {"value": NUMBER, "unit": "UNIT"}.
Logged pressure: {"value": 100, "unit": "psi"}
